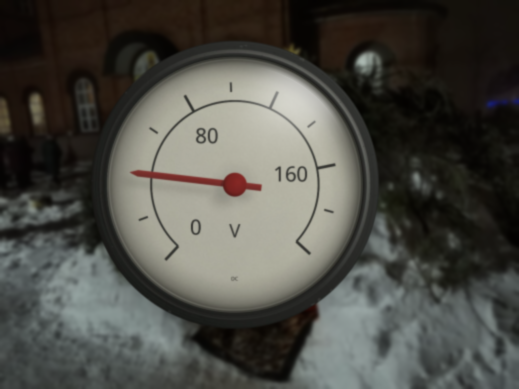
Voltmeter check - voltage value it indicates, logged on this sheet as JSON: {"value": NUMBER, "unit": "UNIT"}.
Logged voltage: {"value": 40, "unit": "V"}
